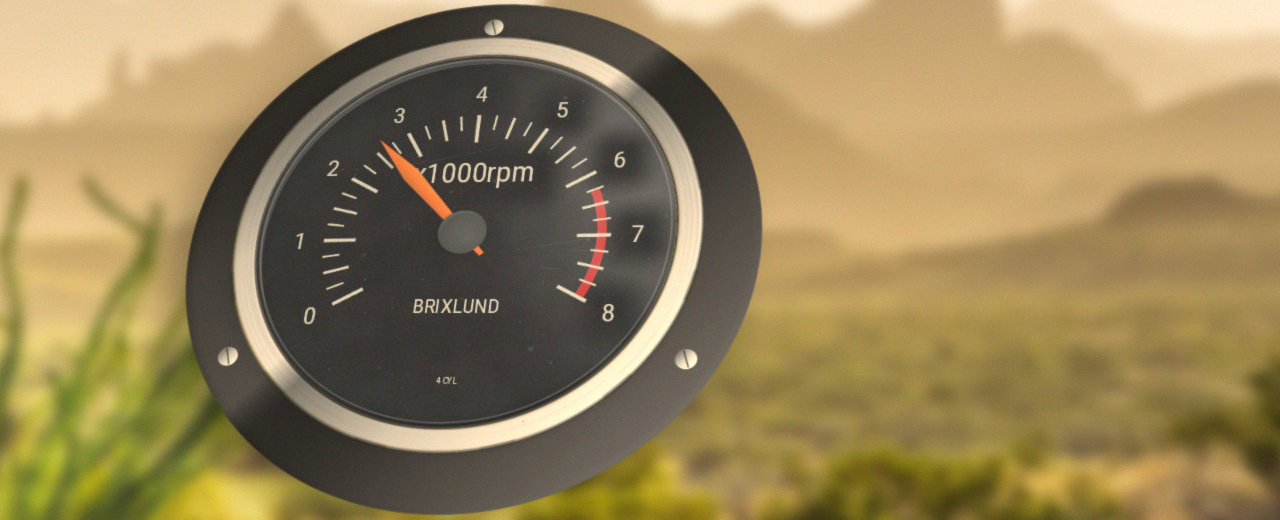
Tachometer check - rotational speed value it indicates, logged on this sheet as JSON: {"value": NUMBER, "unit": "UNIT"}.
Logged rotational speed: {"value": 2625, "unit": "rpm"}
